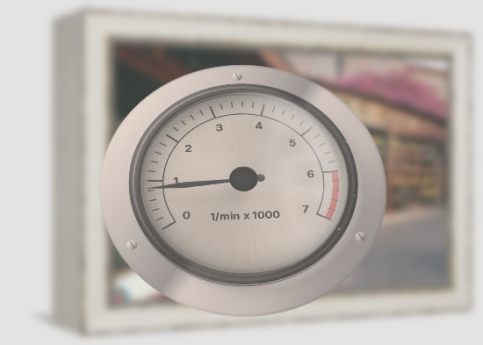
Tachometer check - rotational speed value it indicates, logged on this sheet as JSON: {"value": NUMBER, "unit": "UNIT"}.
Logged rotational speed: {"value": 800, "unit": "rpm"}
